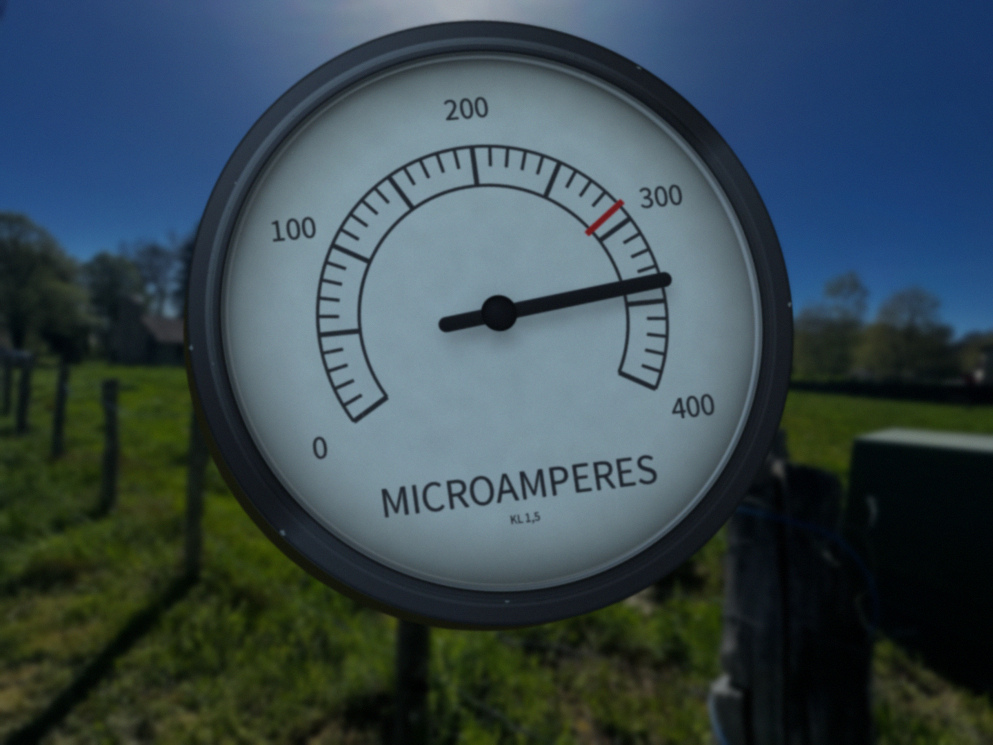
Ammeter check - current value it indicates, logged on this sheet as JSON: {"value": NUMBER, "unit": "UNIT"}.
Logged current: {"value": 340, "unit": "µA"}
